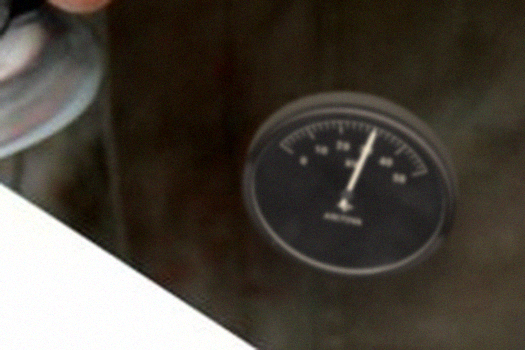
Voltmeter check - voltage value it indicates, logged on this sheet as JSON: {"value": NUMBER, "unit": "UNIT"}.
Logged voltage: {"value": 30, "unit": "kV"}
